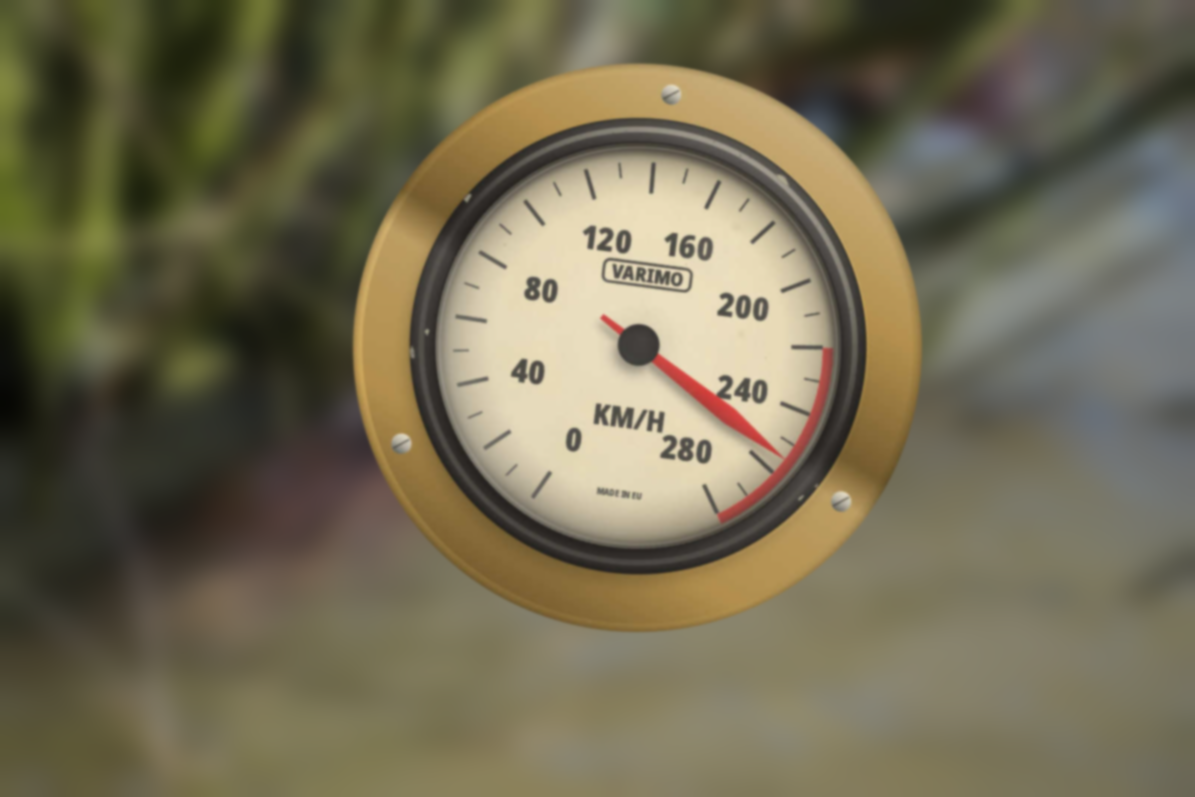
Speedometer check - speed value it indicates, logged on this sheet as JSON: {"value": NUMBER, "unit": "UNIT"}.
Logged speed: {"value": 255, "unit": "km/h"}
